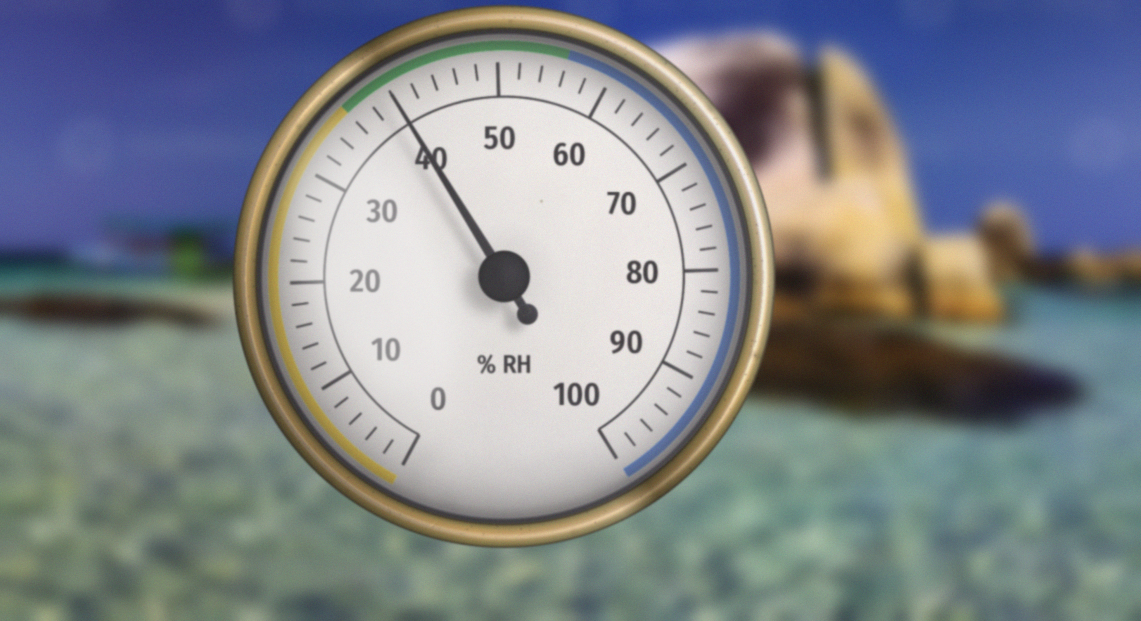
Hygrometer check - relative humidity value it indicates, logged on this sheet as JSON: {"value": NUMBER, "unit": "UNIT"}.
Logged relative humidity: {"value": 40, "unit": "%"}
